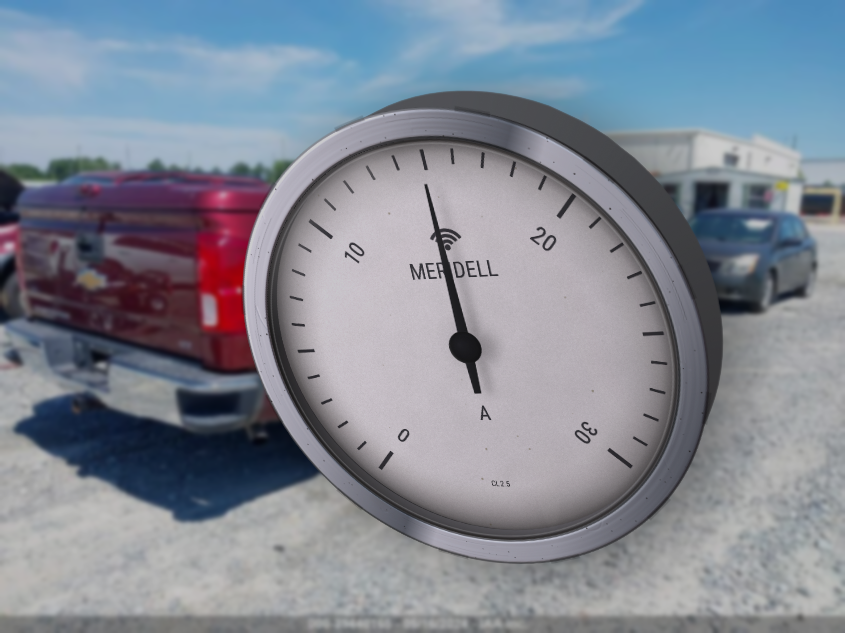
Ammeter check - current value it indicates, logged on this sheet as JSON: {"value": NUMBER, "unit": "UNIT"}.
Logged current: {"value": 15, "unit": "A"}
